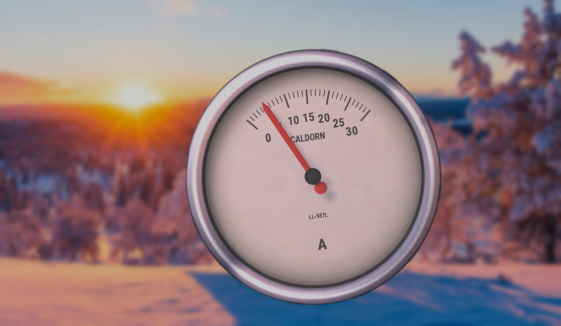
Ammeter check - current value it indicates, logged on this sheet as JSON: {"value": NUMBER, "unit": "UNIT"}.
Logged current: {"value": 5, "unit": "A"}
